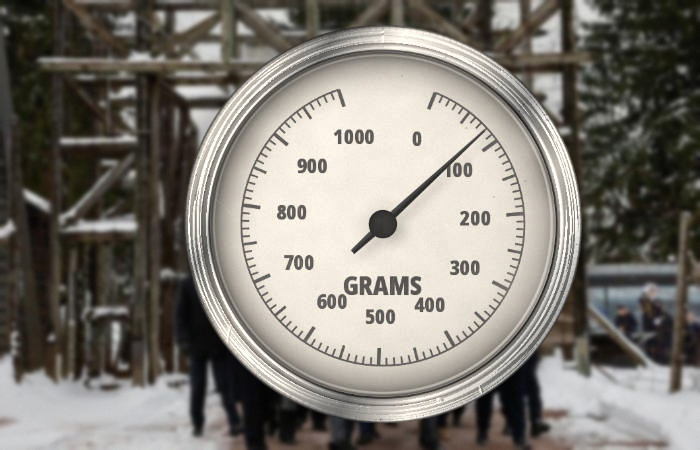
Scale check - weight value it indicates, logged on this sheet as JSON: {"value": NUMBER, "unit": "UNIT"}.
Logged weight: {"value": 80, "unit": "g"}
